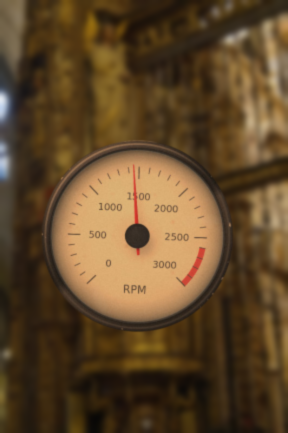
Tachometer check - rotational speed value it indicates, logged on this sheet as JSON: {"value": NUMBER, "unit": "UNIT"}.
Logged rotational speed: {"value": 1450, "unit": "rpm"}
